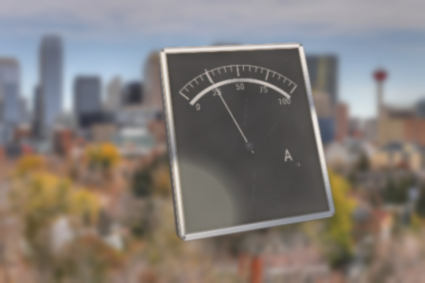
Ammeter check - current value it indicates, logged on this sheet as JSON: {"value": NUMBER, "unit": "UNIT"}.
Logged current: {"value": 25, "unit": "A"}
